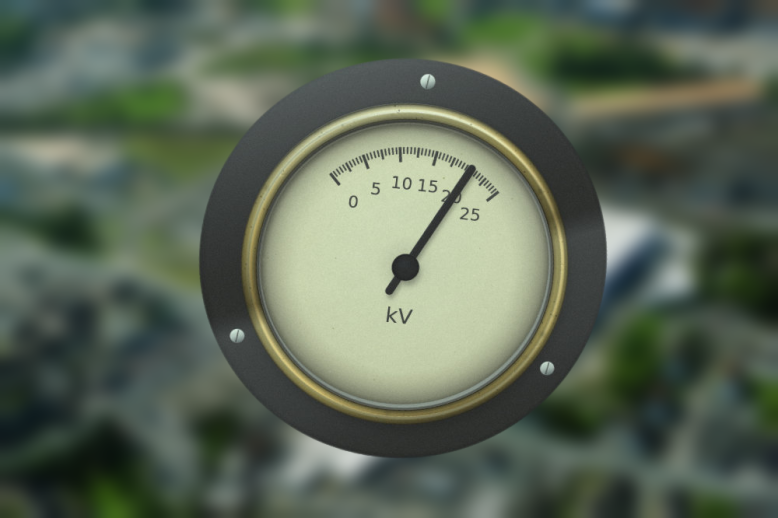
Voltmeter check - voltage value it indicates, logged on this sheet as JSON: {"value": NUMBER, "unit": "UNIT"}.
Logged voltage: {"value": 20, "unit": "kV"}
